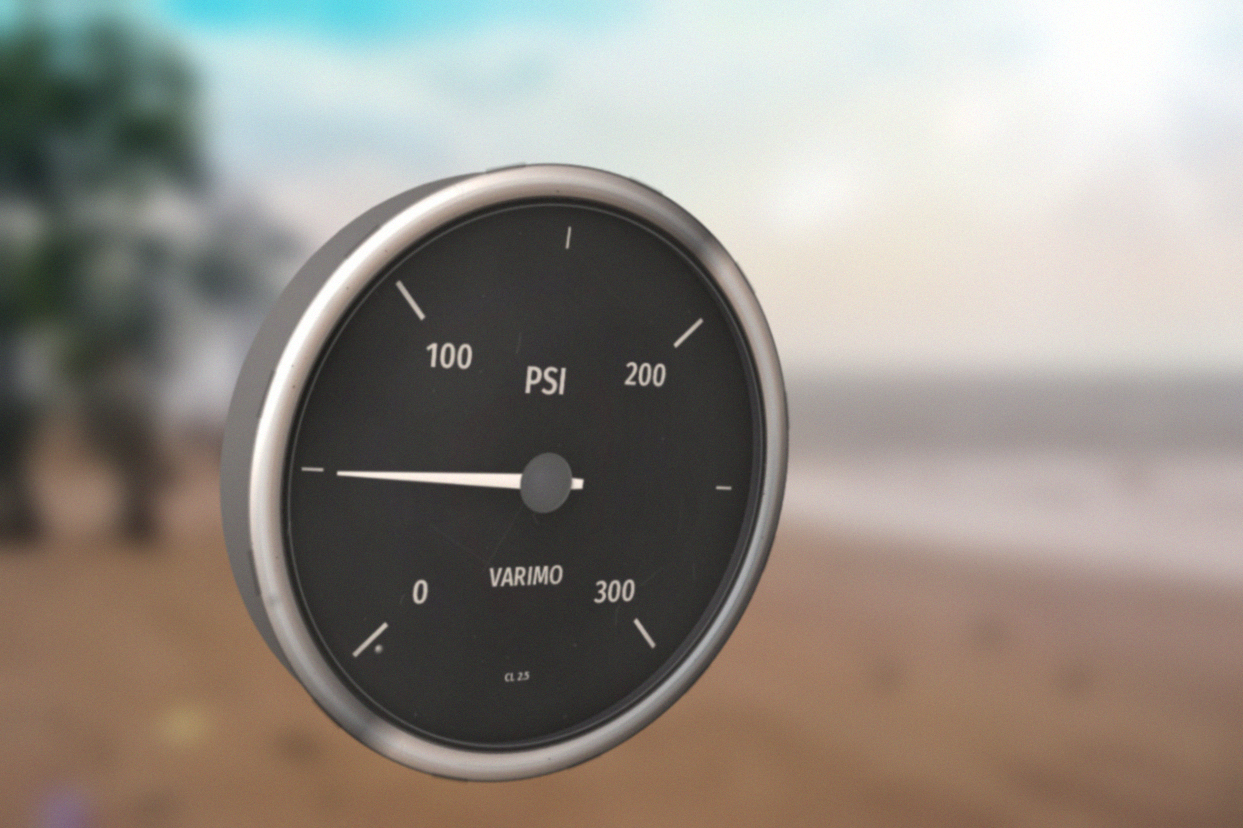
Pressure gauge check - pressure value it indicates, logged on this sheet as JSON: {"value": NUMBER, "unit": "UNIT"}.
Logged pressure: {"value": 50, "unit": "psi"}
